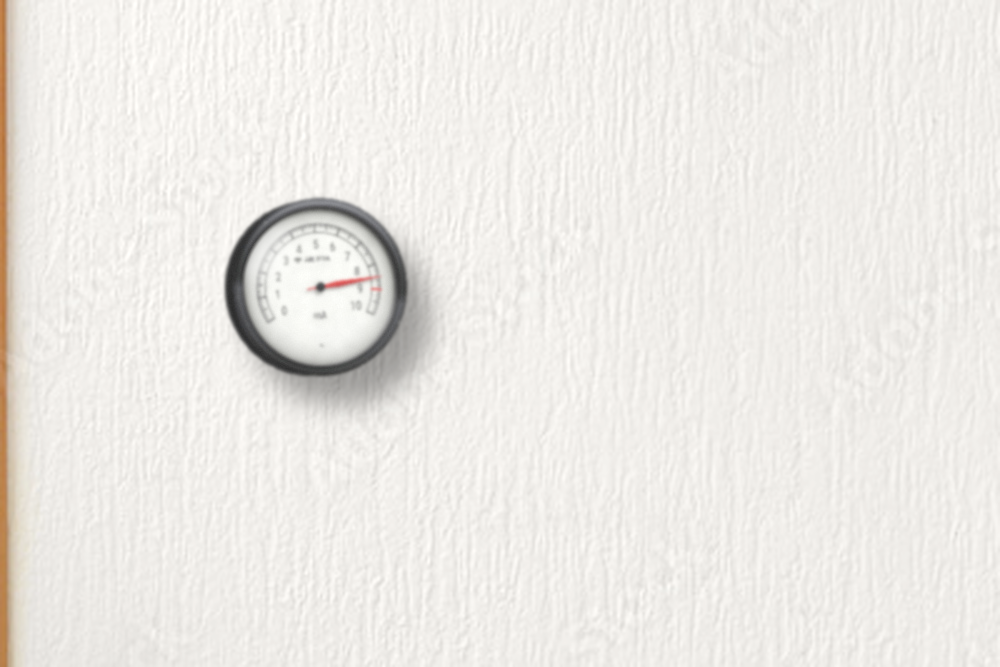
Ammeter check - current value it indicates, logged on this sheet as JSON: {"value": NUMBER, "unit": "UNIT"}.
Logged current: {"value": 8.5, "unit": "mA"}
